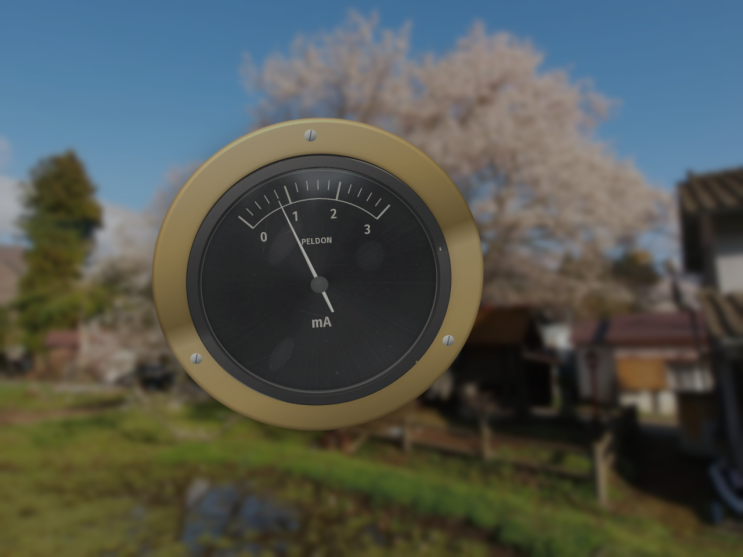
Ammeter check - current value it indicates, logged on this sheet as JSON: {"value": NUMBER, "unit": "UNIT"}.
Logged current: {"value": 0.8, "unit": "mA"}
